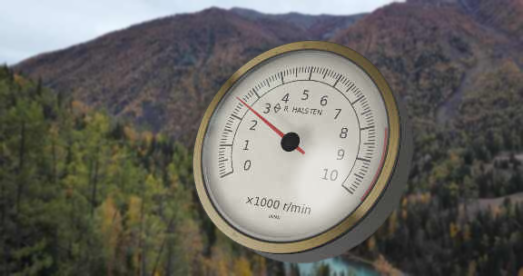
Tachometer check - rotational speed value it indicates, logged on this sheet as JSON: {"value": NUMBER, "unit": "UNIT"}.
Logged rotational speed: {"value": 2500, "unit": "rpm"}
